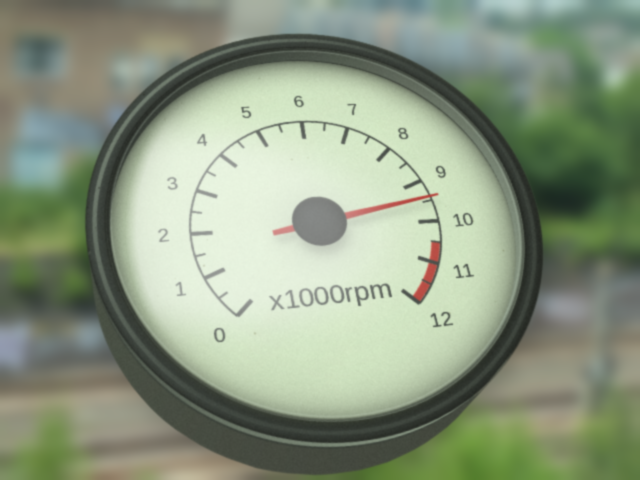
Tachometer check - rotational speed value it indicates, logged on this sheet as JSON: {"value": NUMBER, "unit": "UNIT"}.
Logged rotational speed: {"value": 9500, "unit": "rpm"}
